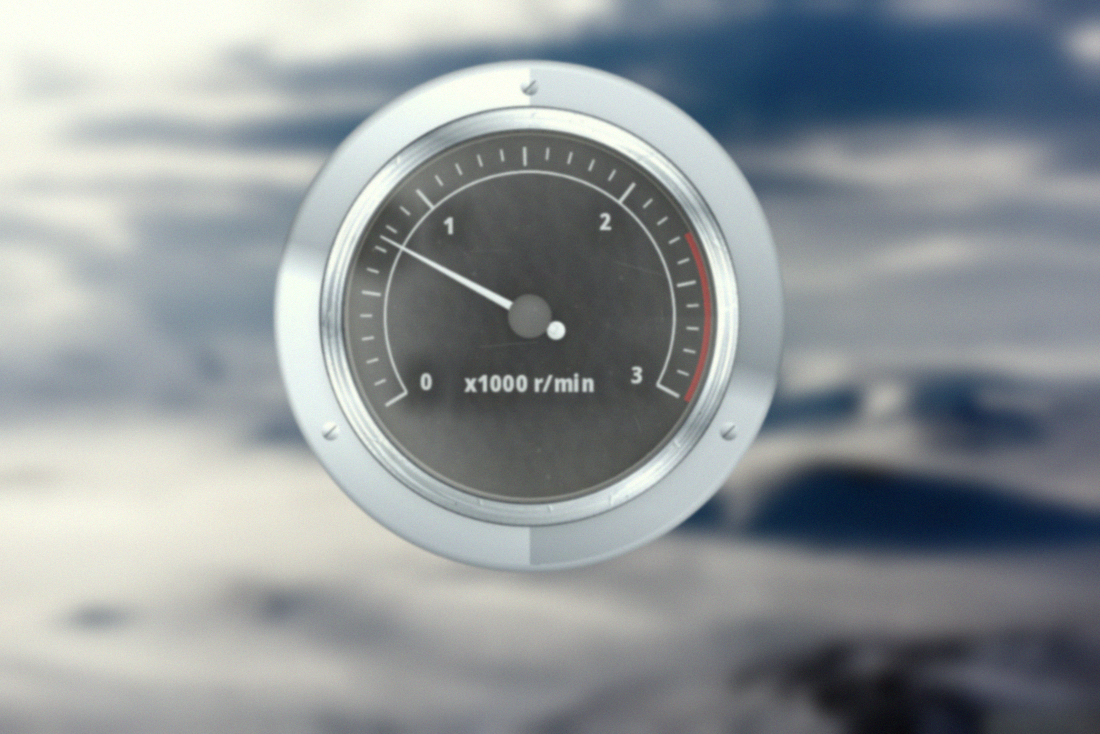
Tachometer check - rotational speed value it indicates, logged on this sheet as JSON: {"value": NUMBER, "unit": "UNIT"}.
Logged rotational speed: {"value": 750, "unit": "rpm"}
